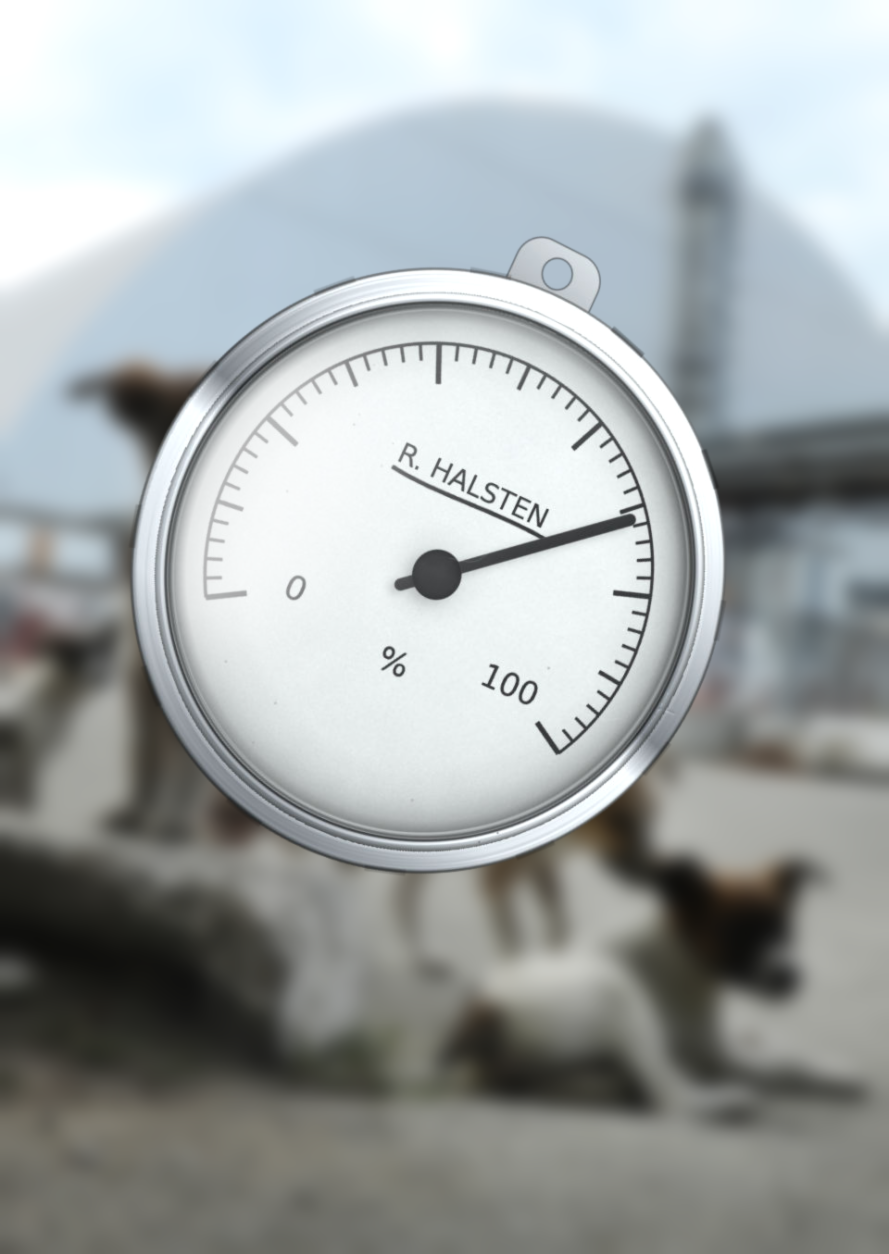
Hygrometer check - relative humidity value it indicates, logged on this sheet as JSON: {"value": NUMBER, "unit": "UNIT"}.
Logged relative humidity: {"value": 71, "unit": "%"}
